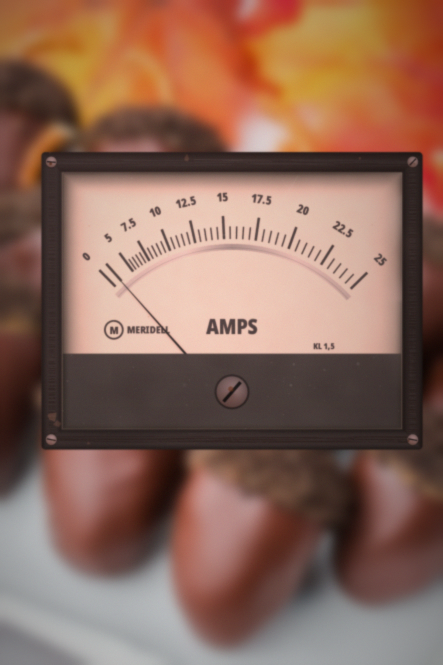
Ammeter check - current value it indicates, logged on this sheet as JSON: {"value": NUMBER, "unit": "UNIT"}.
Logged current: {"value": 2.5, "unit": "A"}
